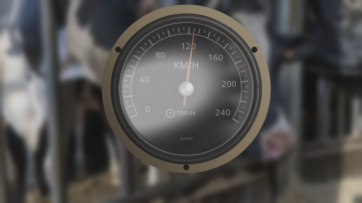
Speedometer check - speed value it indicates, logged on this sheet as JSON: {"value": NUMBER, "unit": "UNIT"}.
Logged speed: {"value": 125, "unit": "km/h"}
